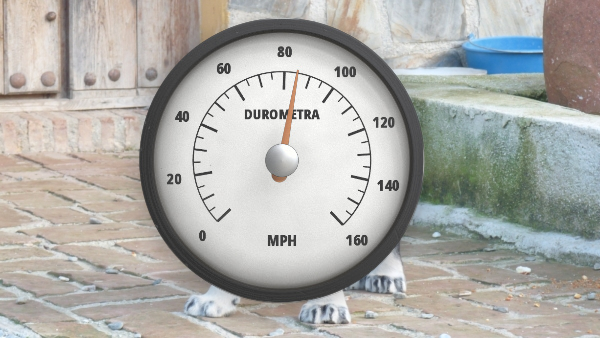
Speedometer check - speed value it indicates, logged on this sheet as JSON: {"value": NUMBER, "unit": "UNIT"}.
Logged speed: {"value": 85, "unit": "mph"}
